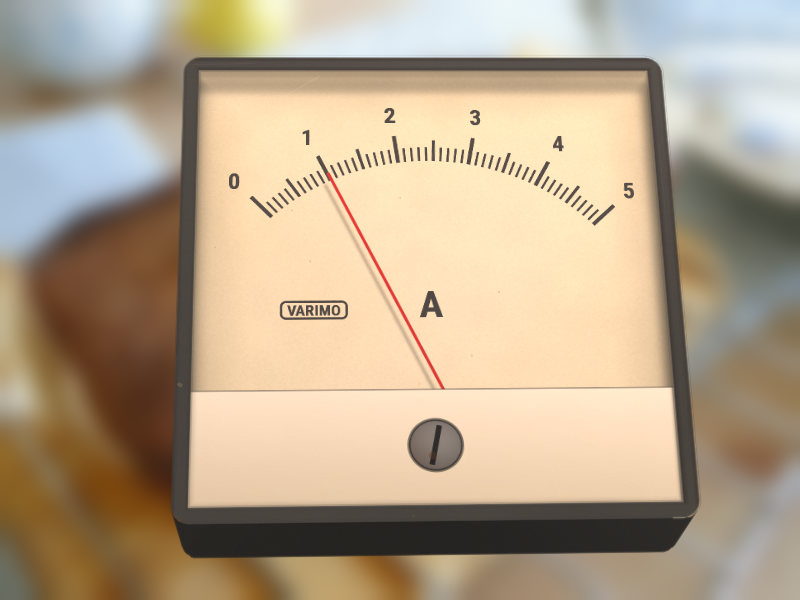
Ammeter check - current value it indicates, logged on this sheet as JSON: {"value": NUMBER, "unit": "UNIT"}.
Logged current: {"value": 1, "unit": "A"}
